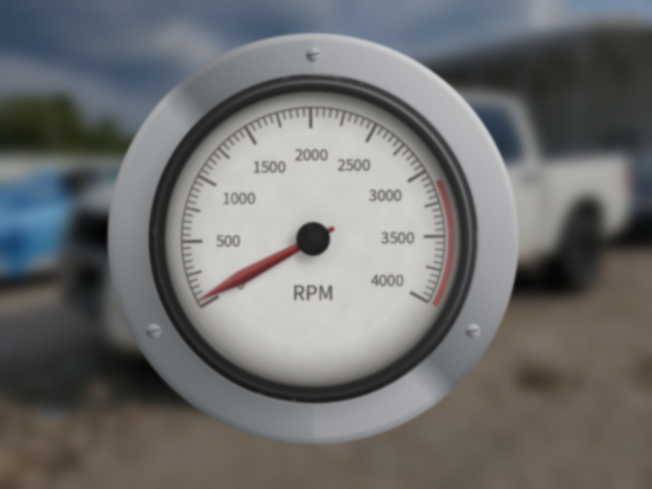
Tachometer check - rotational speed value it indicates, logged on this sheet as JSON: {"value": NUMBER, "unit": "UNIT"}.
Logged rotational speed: {"value": 50, "unit": "rpm"}
